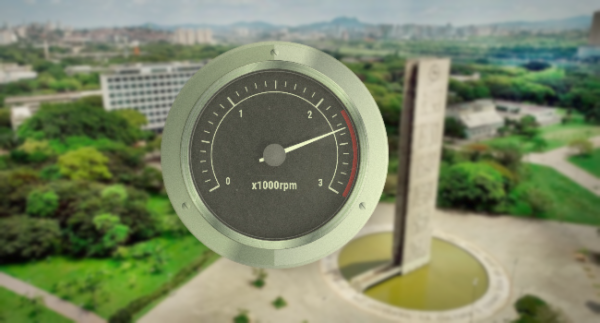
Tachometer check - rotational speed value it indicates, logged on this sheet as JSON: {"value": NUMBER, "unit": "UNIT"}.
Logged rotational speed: {"value": 2350, "unit": "rpm"}
